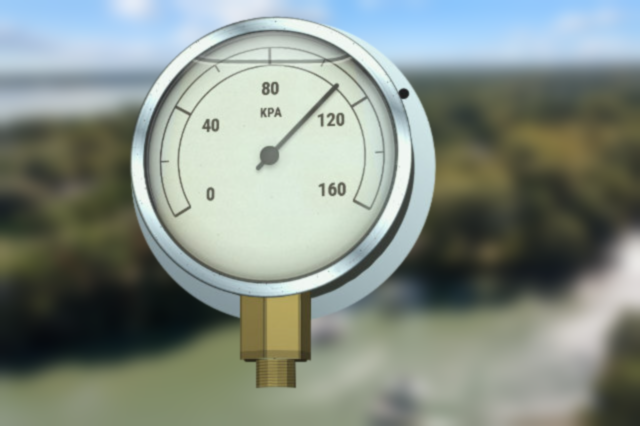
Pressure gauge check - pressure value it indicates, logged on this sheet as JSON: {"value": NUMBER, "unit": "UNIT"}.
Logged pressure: {"value": 110, "unit": "kPa"}
